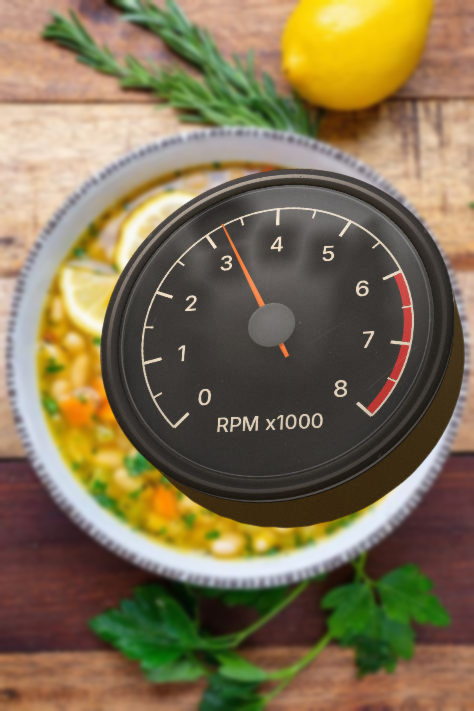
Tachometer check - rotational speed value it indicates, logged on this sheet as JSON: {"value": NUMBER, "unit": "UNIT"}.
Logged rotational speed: {"value": 3250, "unit": "rpm"}
